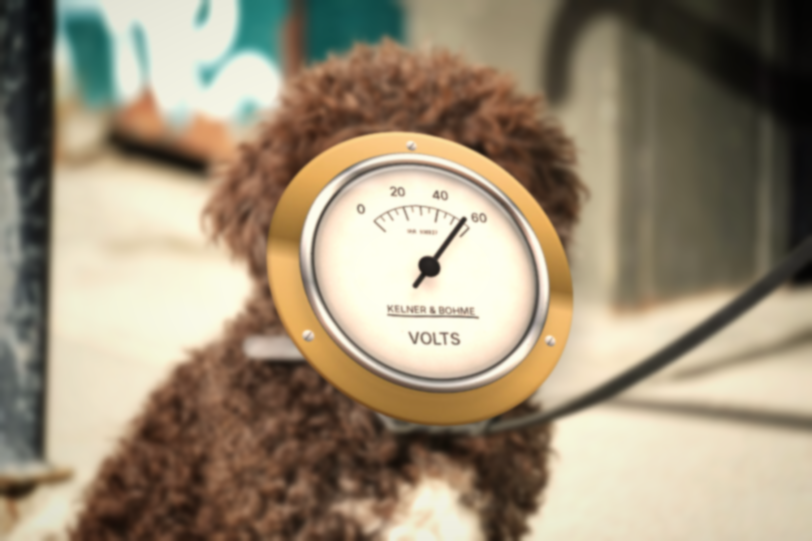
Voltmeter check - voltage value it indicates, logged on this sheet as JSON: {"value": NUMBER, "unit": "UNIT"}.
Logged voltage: {"value": 55, "unit": "V"}
